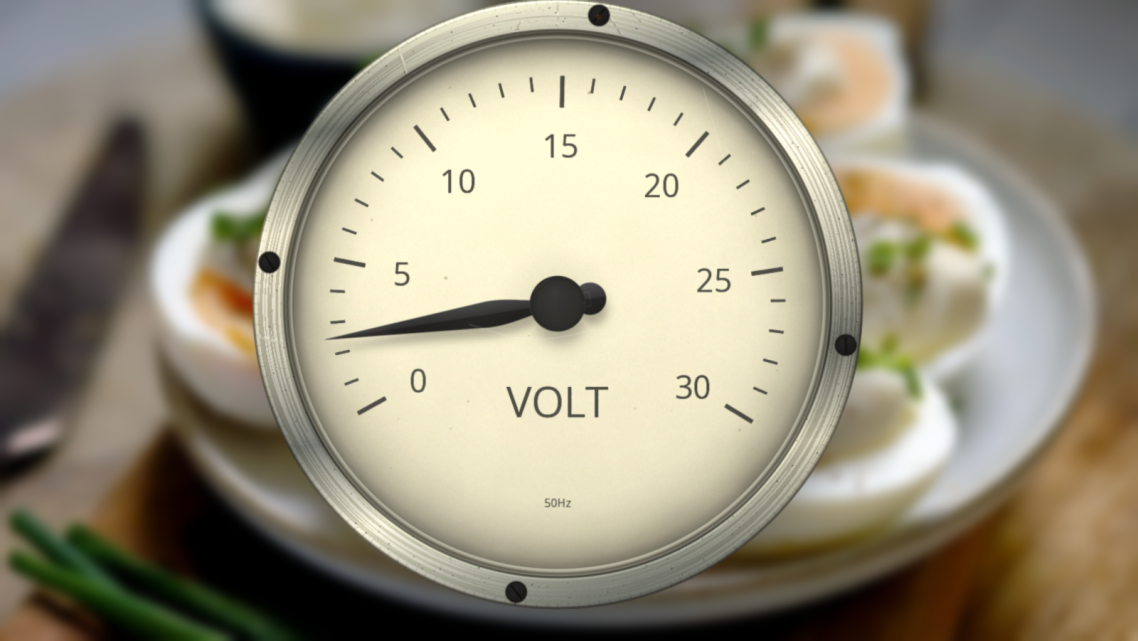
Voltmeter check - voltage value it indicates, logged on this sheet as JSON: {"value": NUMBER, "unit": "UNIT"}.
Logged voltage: {"value": 2.5, "unit": "V"}
